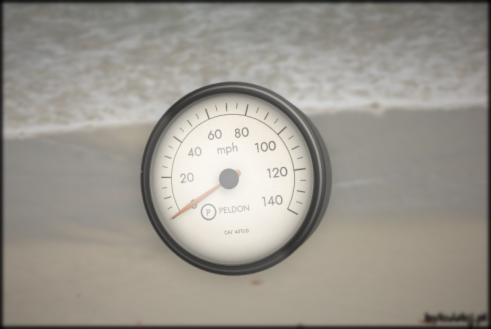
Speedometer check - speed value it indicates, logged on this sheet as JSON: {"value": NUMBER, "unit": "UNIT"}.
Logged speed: {"value": 0, "unit": "mph"}
